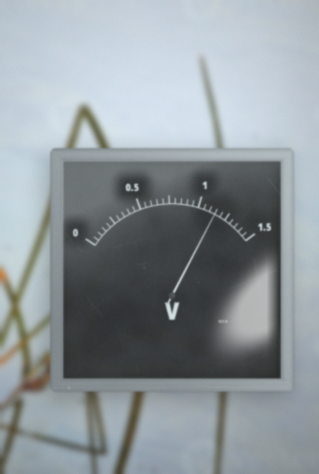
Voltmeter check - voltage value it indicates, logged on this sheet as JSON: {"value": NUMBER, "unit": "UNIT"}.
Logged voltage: {"value": 1.15, "unit": "V"}
